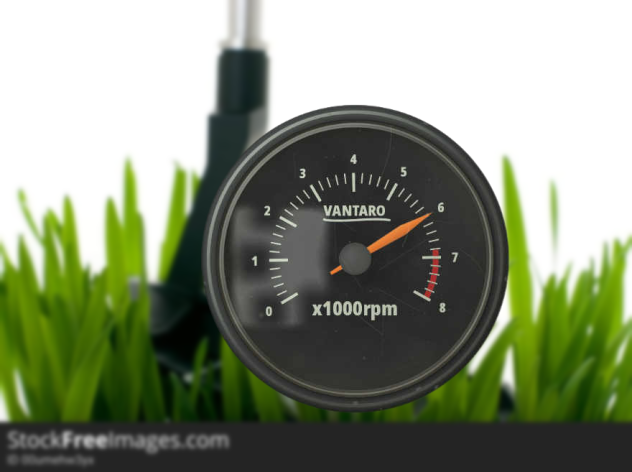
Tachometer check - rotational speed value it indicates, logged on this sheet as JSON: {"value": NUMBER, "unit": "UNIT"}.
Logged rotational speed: {"value": 6000, "unit": "rpm"}
